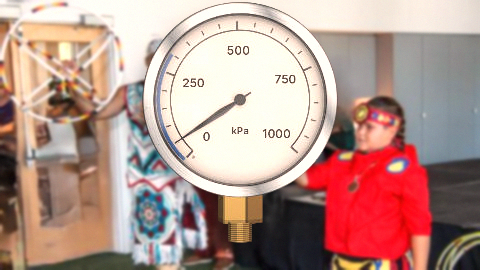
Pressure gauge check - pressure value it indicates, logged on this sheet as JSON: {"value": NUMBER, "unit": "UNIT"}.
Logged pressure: {"value": 50, "unit": "kPa"}
